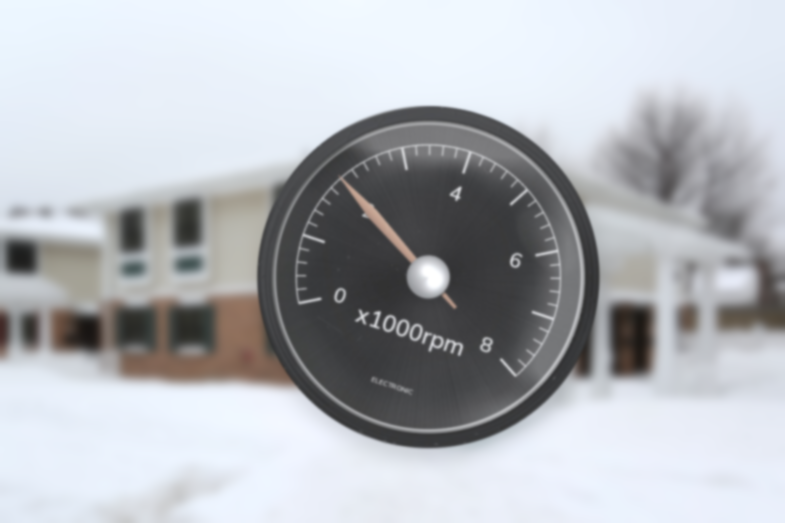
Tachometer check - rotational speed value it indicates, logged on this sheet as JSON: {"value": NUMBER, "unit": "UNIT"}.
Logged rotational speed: {"value": 2000, "unit": "rpm"}
